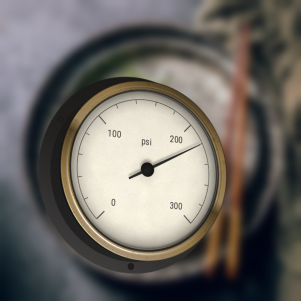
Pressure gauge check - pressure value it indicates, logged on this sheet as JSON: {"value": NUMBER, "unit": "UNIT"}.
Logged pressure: {"value": 220, "unit": "psi"}
